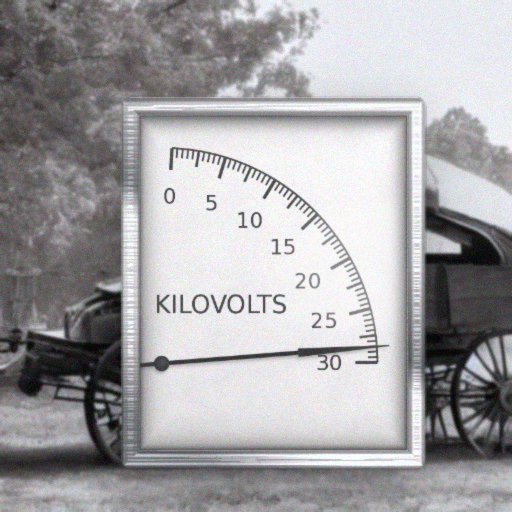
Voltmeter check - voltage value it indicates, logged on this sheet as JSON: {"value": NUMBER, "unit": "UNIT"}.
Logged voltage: {"value": 28.5, "unit": "kV"}
